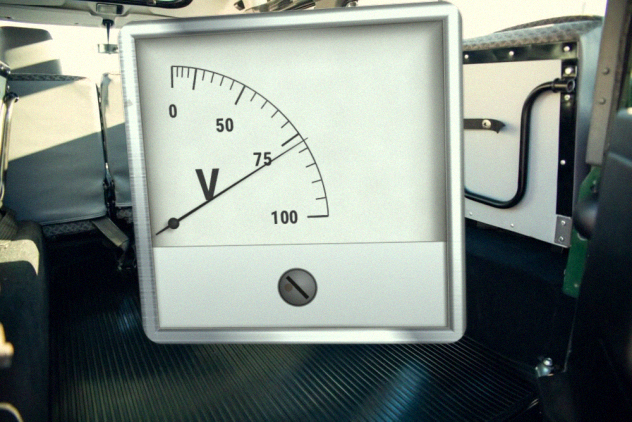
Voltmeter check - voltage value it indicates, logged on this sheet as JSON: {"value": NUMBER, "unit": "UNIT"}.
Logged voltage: {"value": 77.5, "unit": "V"}
